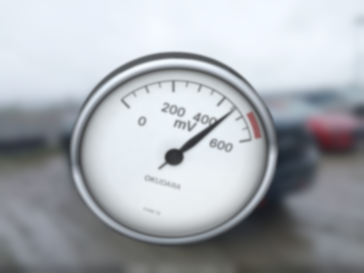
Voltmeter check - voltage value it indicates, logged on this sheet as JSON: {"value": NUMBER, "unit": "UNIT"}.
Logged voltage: {"value": 450, "unit": "mV"}
